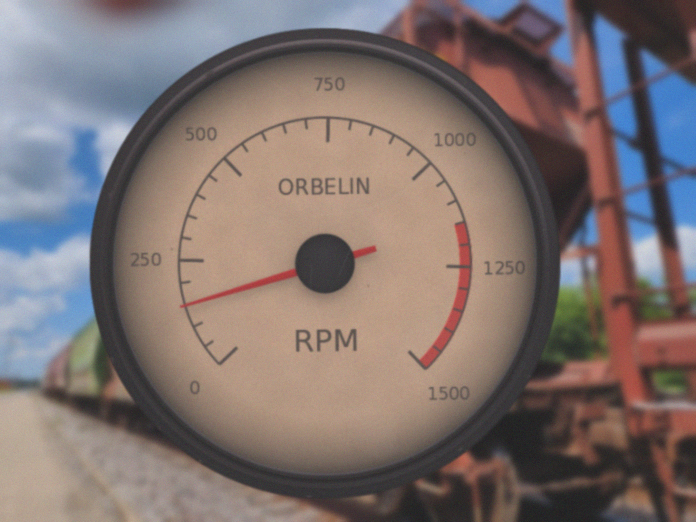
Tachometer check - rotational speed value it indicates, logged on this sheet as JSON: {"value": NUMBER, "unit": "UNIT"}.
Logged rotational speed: {"value": 150, "unit": "rpm"}
